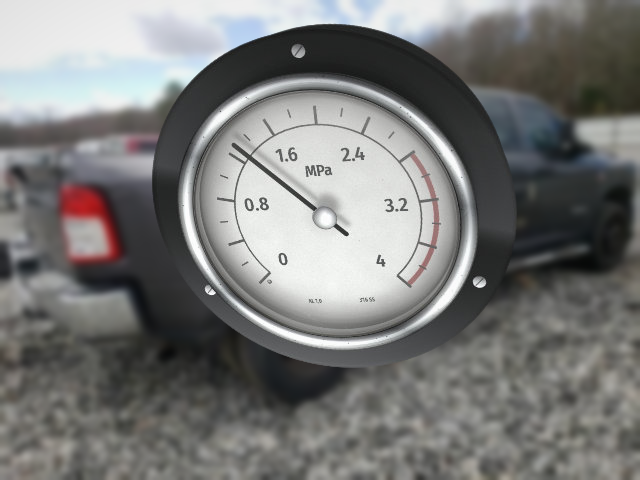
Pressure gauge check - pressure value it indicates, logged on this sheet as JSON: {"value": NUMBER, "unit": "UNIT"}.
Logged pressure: {"value": 1.3, "unit": "MPa"}
